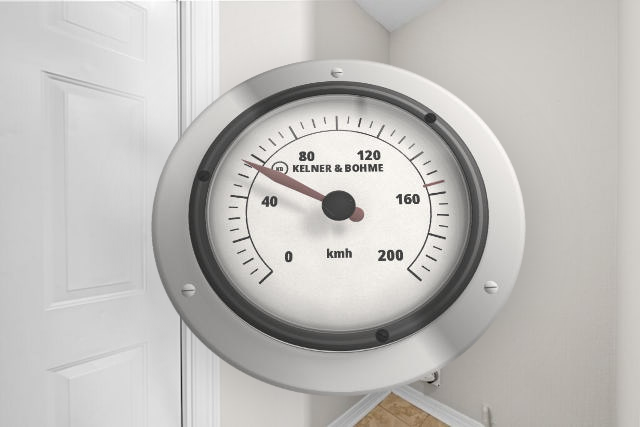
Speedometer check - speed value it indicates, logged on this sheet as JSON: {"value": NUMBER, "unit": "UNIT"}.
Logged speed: {"value": 55, "unit": "km/h"}
